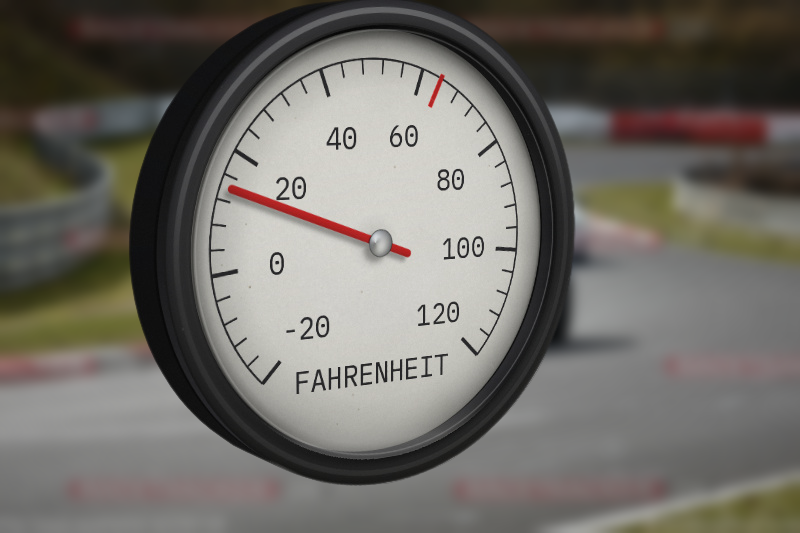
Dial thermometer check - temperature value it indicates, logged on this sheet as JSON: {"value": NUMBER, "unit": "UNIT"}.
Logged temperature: {"value": 14, "unit": "°F"}
